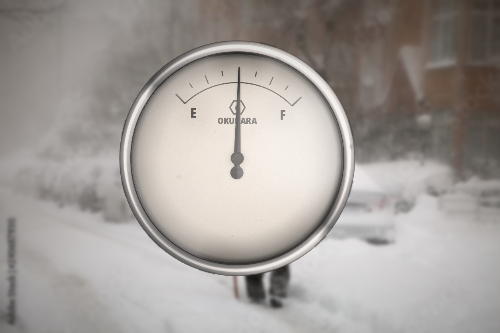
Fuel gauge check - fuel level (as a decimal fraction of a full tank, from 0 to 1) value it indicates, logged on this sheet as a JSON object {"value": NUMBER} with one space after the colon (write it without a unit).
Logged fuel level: {"value": 0.5}
